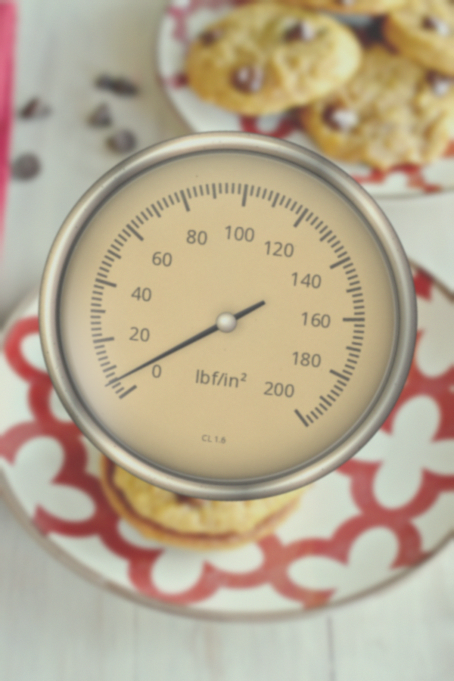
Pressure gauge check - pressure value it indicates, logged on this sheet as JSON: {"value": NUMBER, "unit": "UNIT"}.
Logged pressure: {"value": 6, "unit": "psi"}
